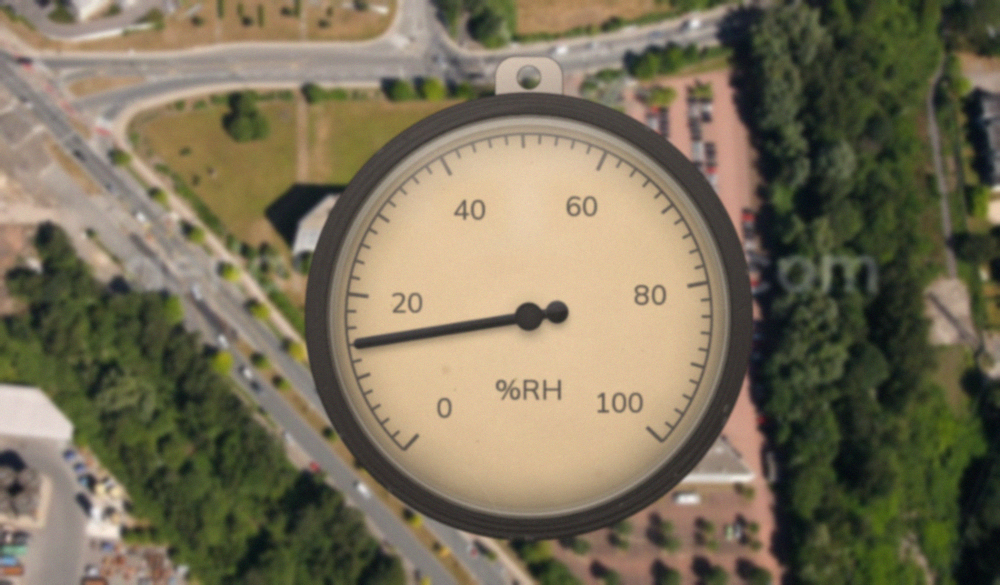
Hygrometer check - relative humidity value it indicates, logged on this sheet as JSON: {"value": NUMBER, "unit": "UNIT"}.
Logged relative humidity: {"value": 14, "unit": "%"}
